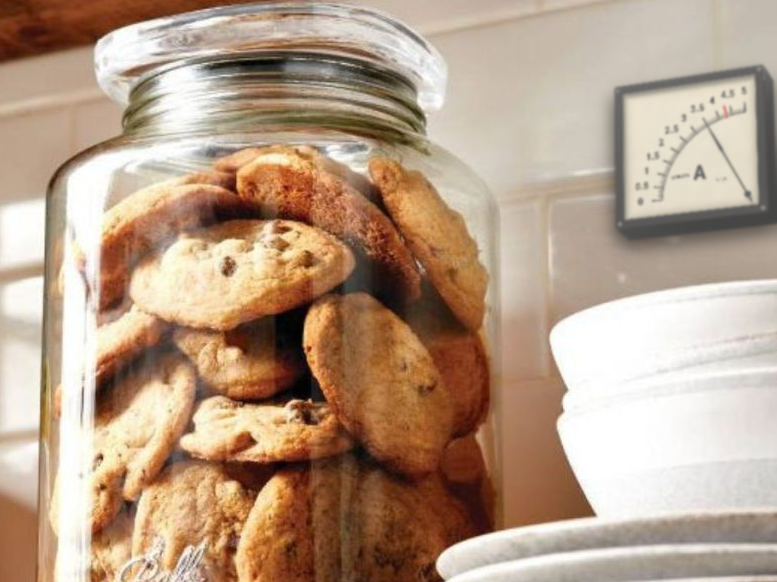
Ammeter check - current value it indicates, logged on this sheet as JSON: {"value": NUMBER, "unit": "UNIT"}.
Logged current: {"value": 3.5, "unit": "A"}
